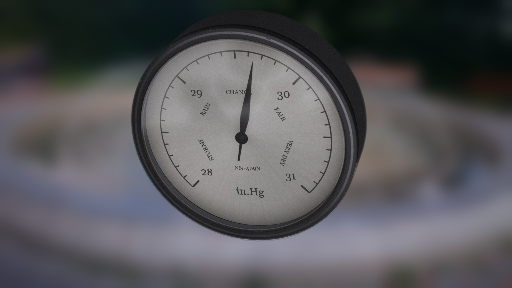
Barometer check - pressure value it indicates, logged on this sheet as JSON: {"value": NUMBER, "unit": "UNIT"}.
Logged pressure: {"value": 29.65, "unit": "inHg"}
